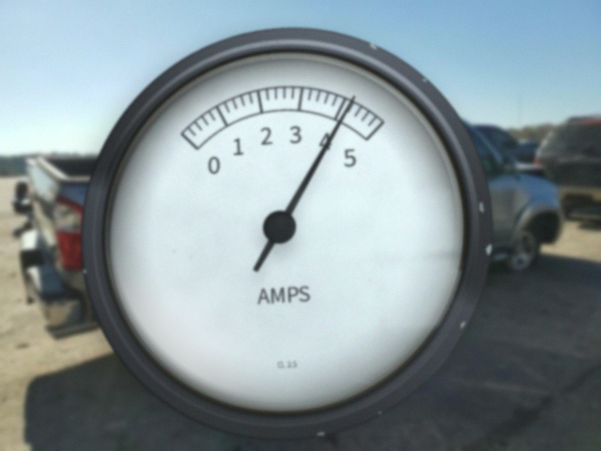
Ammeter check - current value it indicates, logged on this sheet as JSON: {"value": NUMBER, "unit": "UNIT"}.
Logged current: {"value": 4.2, "unit": "A"}
